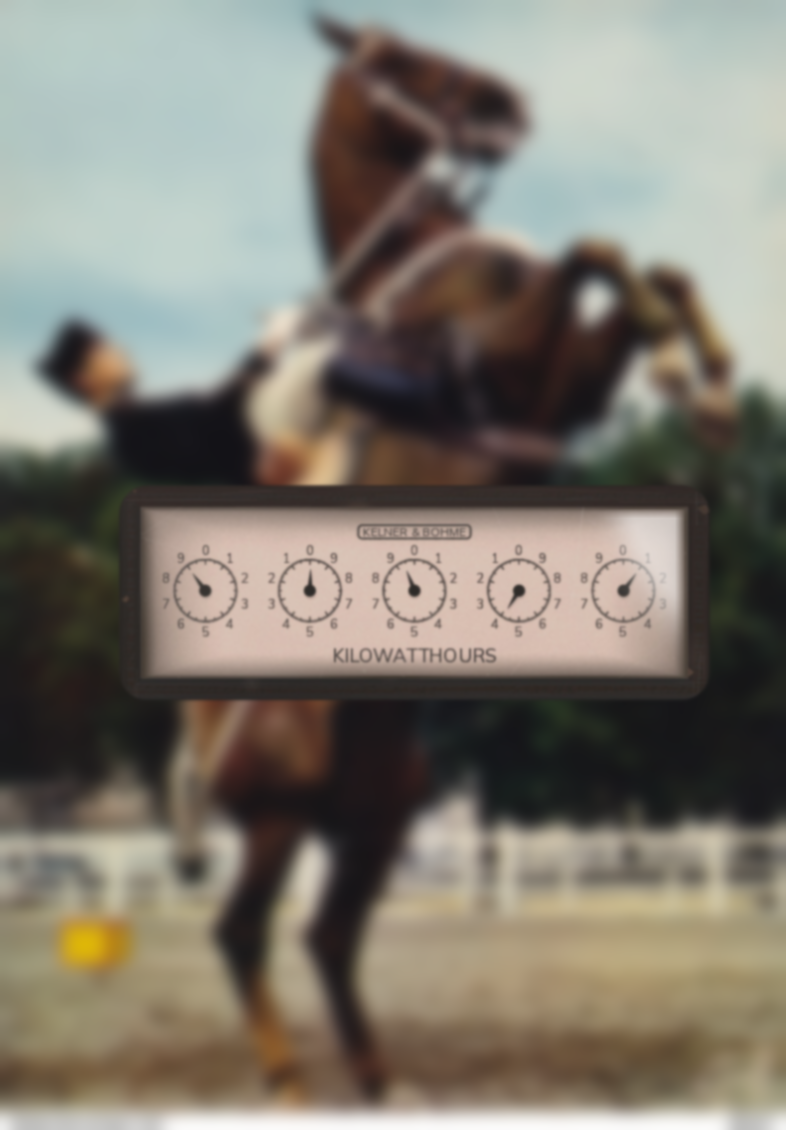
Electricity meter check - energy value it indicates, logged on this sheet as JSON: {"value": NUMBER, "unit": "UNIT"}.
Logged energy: {"value": 89941, "unit": "kWh"}
